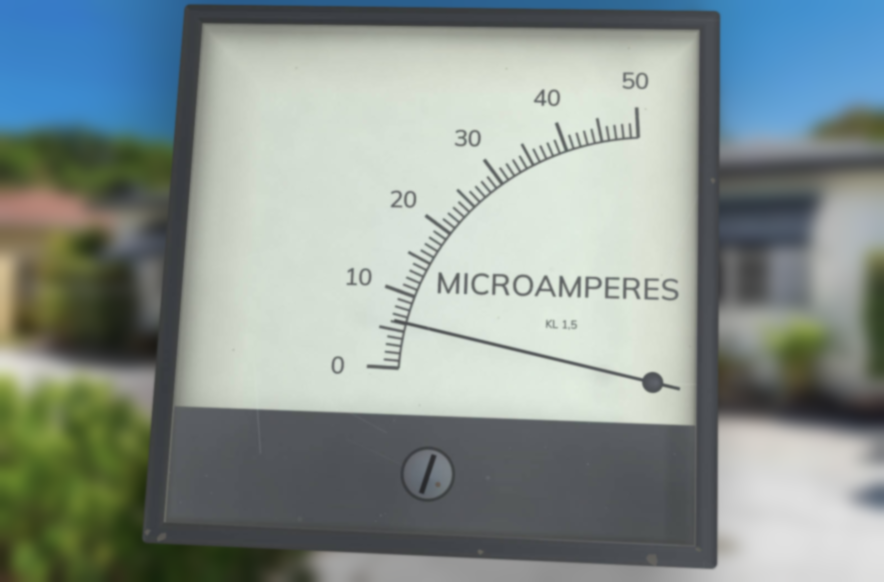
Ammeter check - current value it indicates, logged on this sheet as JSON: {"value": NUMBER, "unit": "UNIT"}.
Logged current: {"value": 6, "unit": "µA"}
